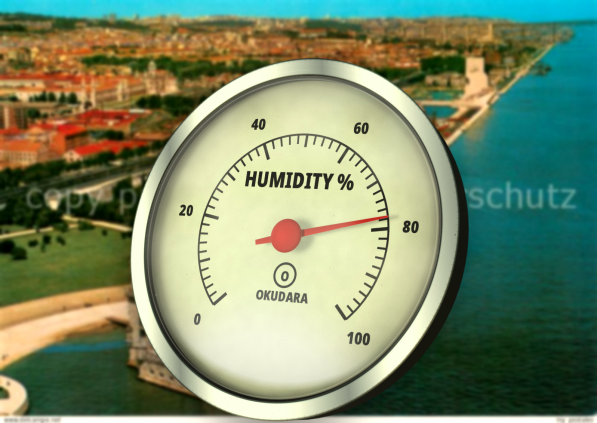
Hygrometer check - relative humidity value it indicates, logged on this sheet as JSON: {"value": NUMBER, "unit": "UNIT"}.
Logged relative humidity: {"value": 78, "unit": "%"}
